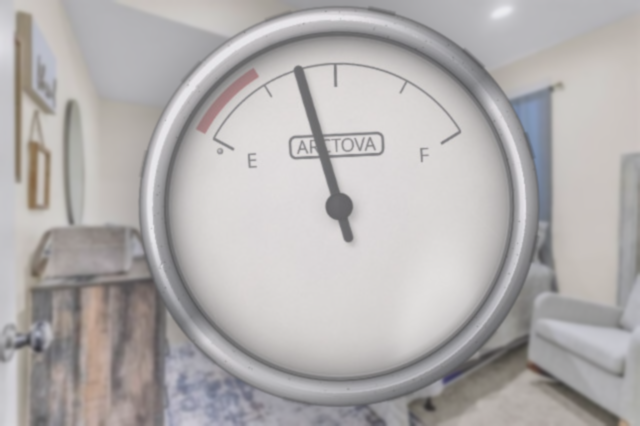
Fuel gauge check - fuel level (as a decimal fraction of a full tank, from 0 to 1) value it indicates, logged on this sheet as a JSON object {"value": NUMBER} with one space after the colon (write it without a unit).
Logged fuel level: {"value": 0.375}
